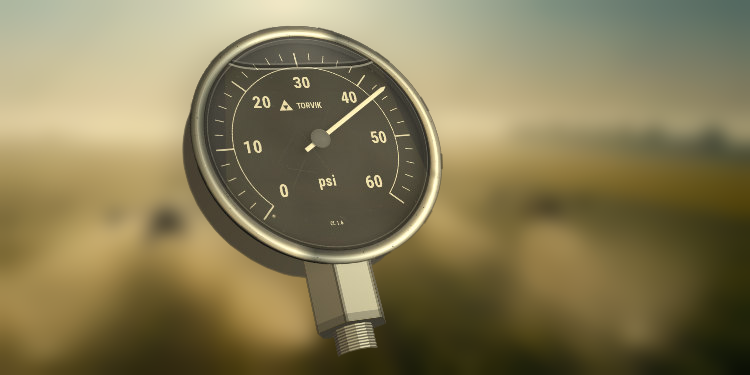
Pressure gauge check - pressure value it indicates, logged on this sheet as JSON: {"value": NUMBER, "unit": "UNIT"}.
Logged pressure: {"value": 43, "unit": "psi"}
